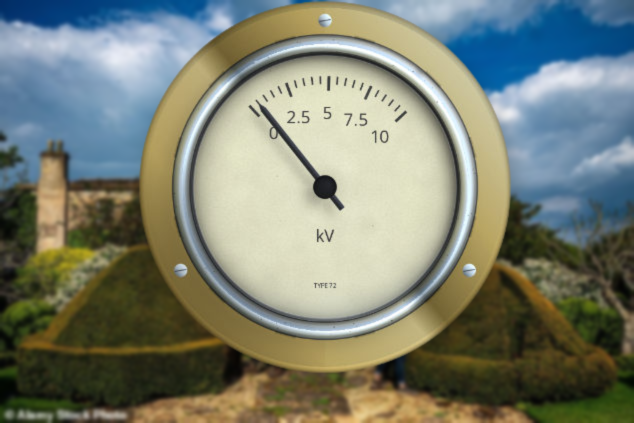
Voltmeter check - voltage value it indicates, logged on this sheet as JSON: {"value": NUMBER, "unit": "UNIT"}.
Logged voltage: {"value": 0.5, "unit": "kV"}
